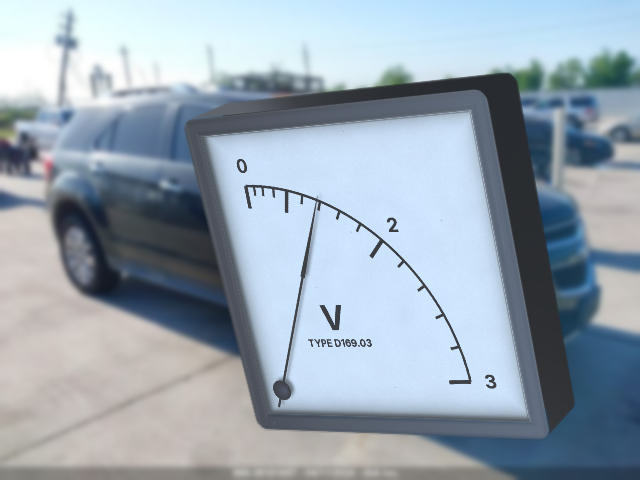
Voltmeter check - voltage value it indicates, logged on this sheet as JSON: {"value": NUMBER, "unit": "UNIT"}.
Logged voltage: {"value": 1.4, "unit": "V"}
